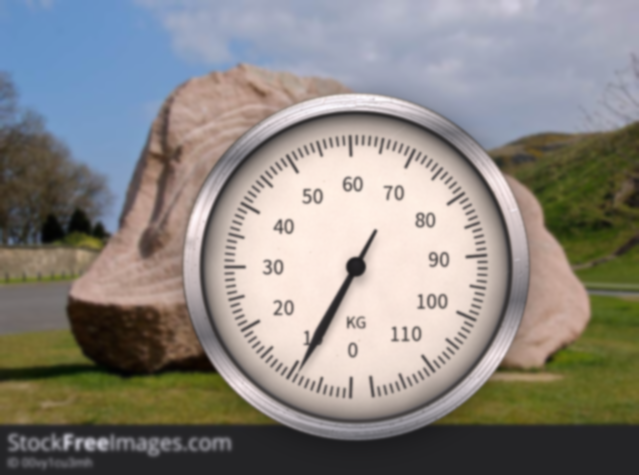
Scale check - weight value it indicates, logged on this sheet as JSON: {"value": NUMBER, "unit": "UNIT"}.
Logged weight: {"value": 9, "unit": "kg"}
